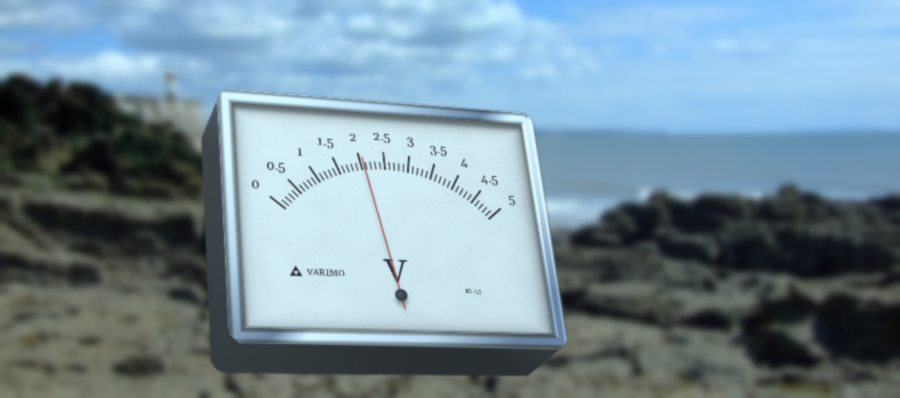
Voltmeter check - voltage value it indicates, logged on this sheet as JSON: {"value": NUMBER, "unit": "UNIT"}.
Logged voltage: {"value": 2, "unit": "V"}
